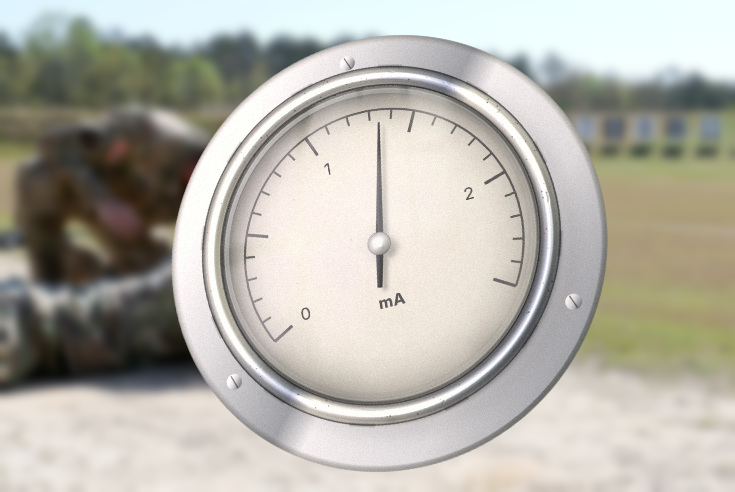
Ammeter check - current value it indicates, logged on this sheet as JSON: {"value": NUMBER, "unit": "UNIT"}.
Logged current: {"value": 1.35, "unit": "mA"}
